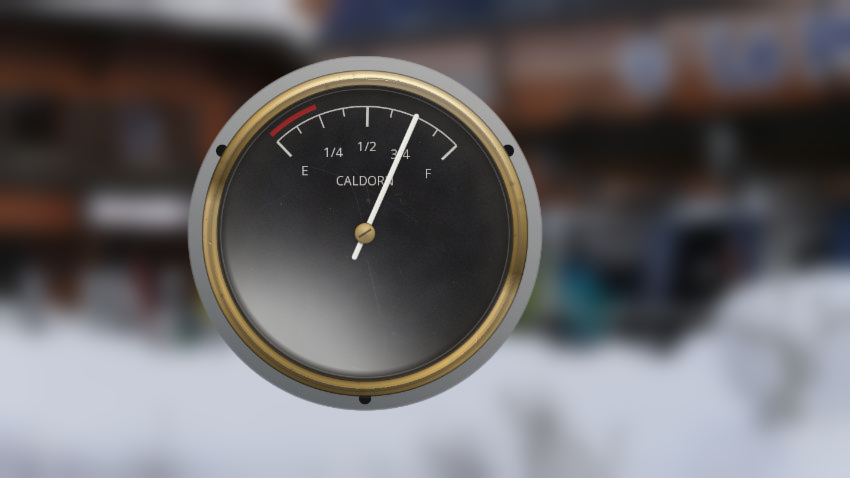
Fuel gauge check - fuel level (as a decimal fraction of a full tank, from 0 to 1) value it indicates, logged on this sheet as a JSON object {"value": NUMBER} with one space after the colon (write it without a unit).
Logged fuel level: {"value": 0.75}
